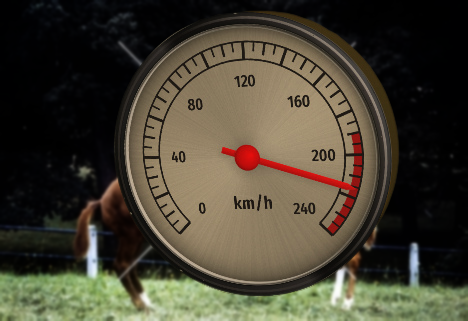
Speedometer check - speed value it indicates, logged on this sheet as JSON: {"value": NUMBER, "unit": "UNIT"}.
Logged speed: {"value": 215, "unit": "km/h"}
